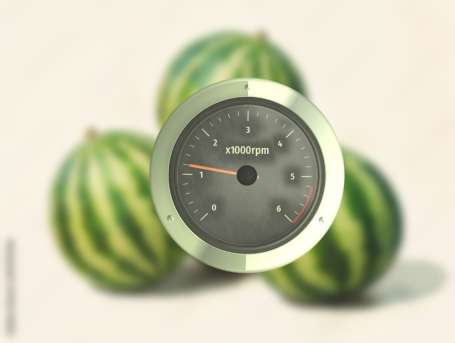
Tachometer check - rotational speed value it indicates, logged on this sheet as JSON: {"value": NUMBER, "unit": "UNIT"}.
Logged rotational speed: {"value": 1200, "unit": "rpm"}
